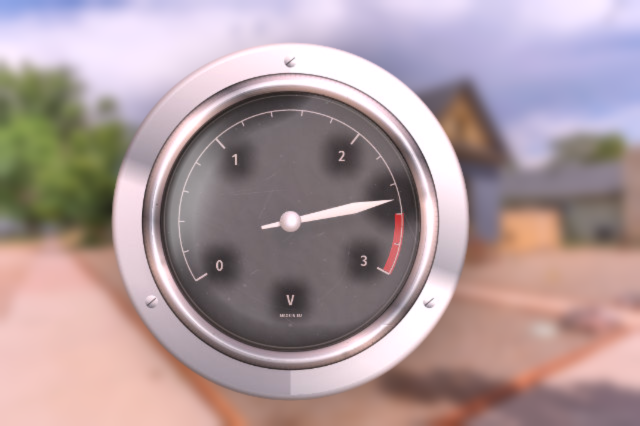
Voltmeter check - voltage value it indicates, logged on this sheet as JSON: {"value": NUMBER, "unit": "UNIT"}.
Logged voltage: {"value": 2.5, "unit": "V"}
